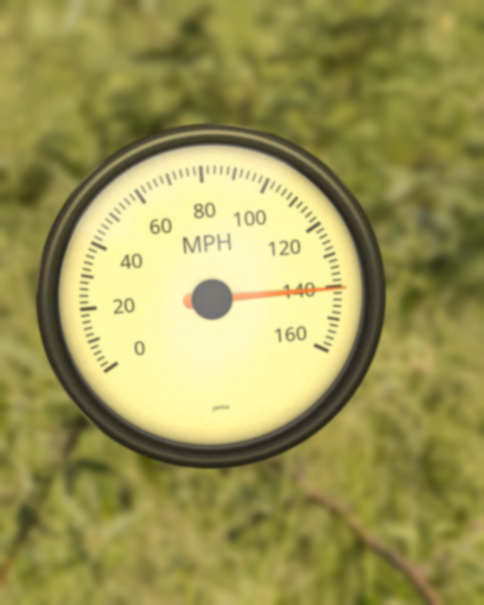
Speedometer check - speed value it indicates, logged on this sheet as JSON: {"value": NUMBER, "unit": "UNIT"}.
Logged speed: {"value": 140, "unit": "mph"}
